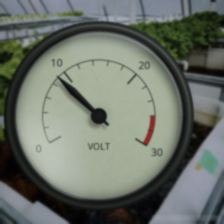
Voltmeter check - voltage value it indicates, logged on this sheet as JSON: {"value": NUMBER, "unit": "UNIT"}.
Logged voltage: {"value": 9, "unit": "V"}
